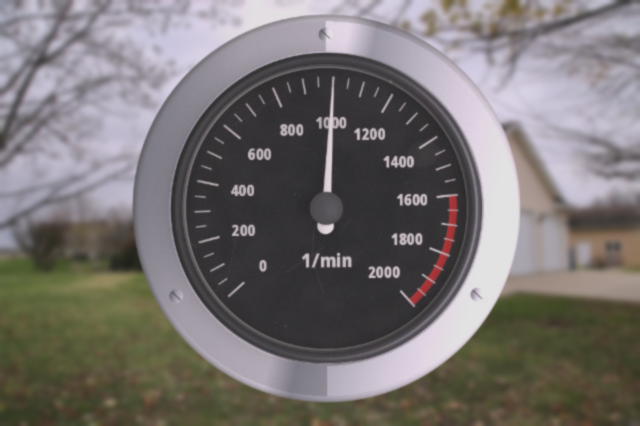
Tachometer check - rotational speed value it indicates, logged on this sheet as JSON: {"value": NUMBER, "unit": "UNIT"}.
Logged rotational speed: {"value": 1000, "unit": "rpm"}
